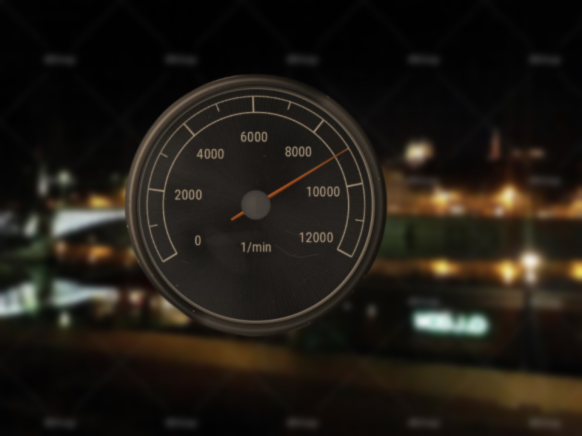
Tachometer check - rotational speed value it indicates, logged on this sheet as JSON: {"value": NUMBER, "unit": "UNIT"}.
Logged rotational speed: {"value": 9000, "unit": "rpm"}
